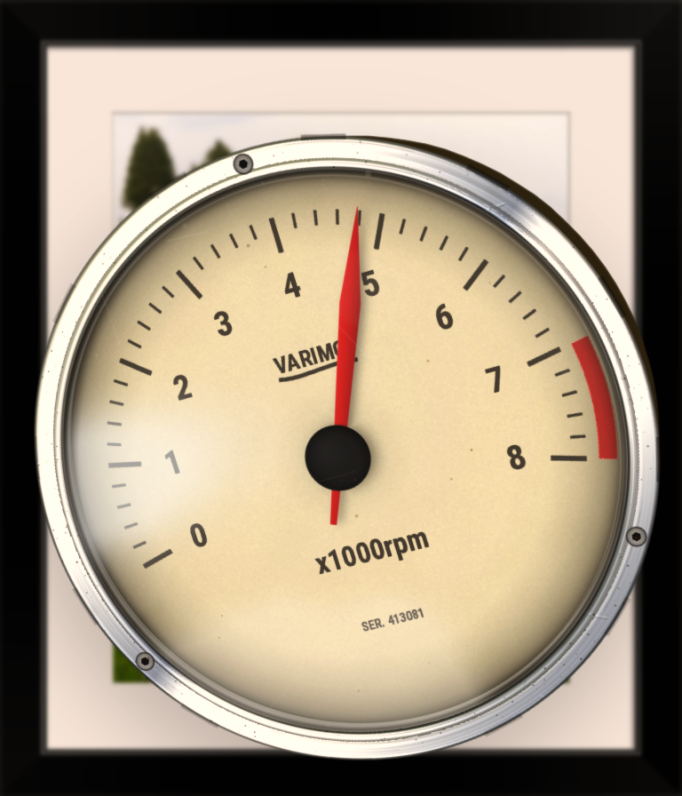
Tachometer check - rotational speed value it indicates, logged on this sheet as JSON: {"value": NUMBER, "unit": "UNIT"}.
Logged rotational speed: {"value": 4800, "unit": "rpm"}
